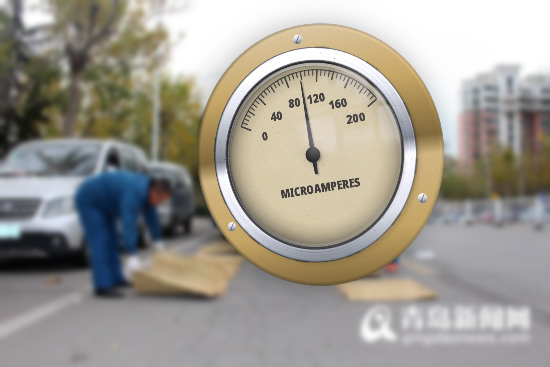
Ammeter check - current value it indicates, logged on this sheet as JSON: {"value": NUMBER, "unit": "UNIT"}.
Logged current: {"value": 100, "unit": "µA"}
